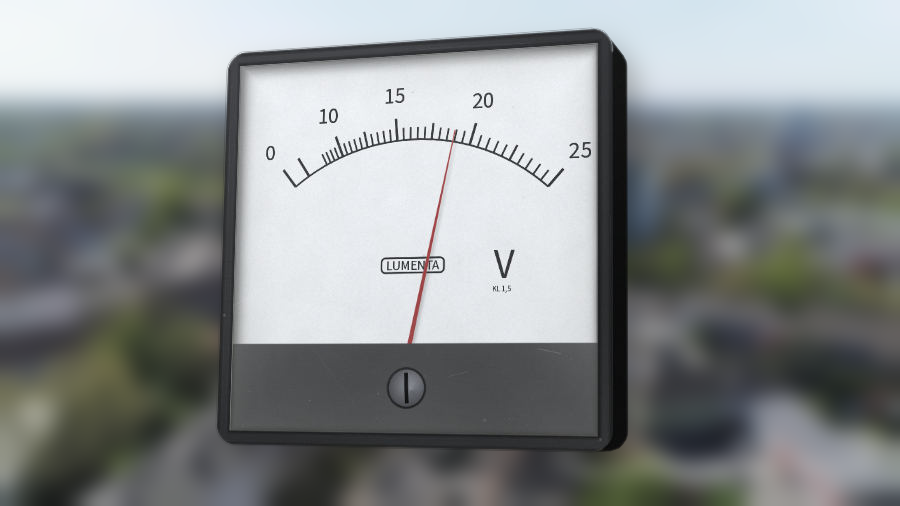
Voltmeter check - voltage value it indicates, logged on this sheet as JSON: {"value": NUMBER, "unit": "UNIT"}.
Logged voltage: {"value": 19, "unit": "V"}
